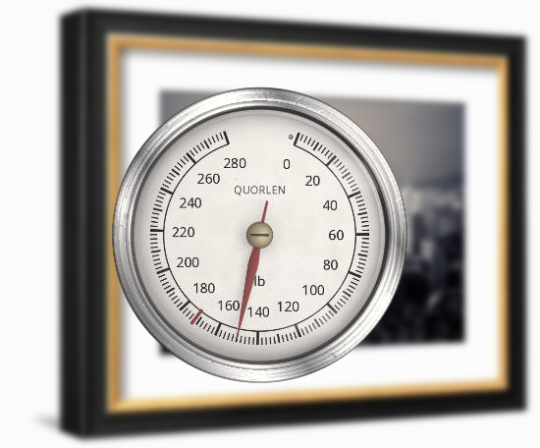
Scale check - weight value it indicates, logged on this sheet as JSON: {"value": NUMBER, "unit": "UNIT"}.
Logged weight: {"value": 150, "unit": "lb"}
